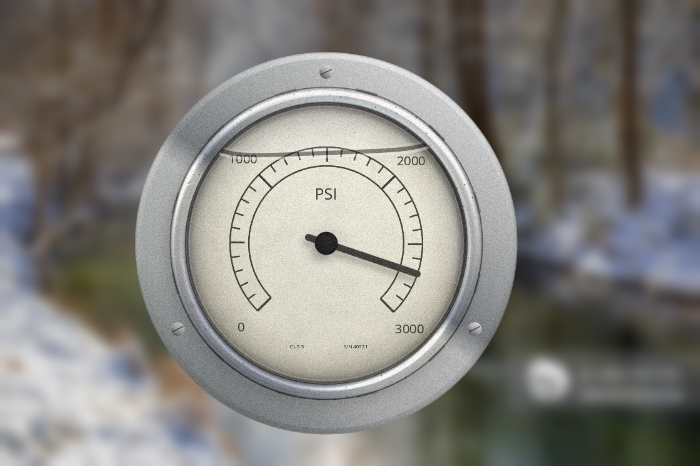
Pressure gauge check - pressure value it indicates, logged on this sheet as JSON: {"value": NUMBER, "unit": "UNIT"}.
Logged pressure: {"value": 2700, "unit": "psi"}
